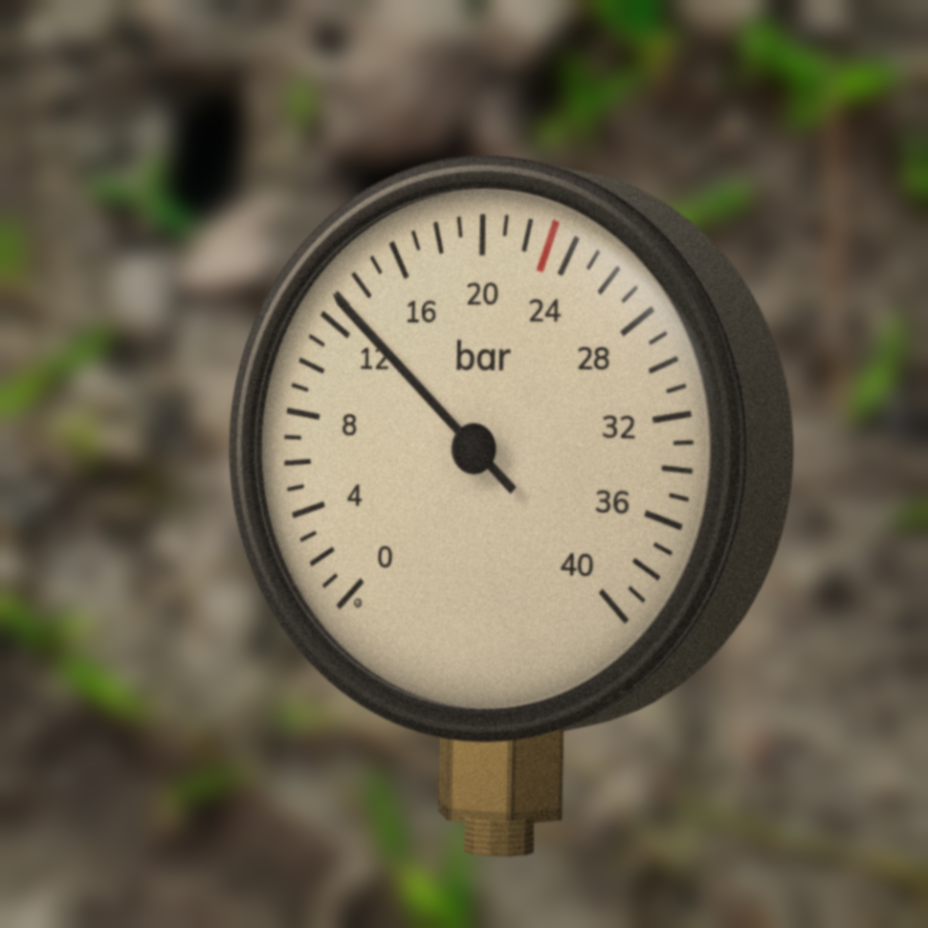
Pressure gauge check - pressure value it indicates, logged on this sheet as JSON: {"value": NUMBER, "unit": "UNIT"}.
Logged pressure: {"value": 13, "unit": "bar"}
